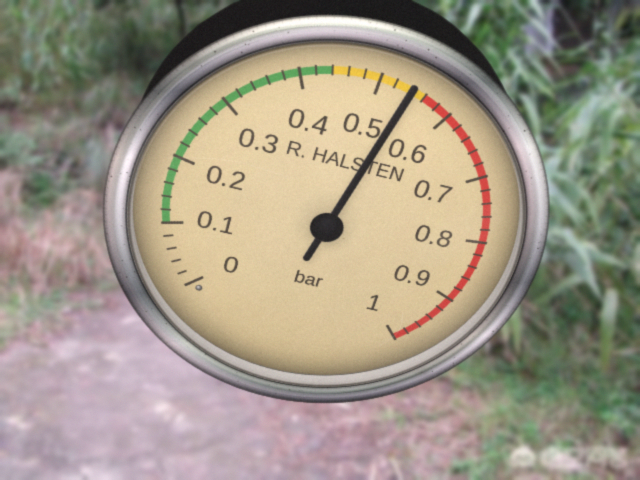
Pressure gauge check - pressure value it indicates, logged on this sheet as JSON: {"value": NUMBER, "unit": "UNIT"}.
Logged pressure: {"value": 0.54, "unit": "bar"}
